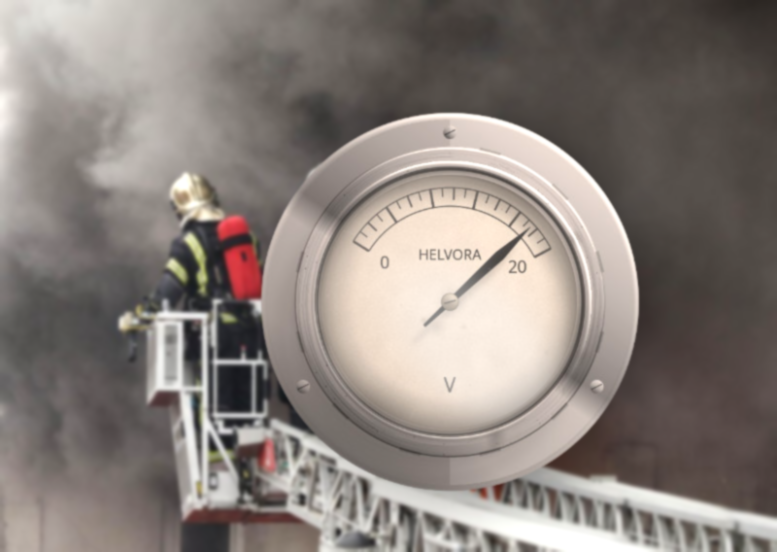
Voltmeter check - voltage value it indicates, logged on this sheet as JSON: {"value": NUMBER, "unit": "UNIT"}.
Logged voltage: {"value": 17.5, "unit": "V"}
